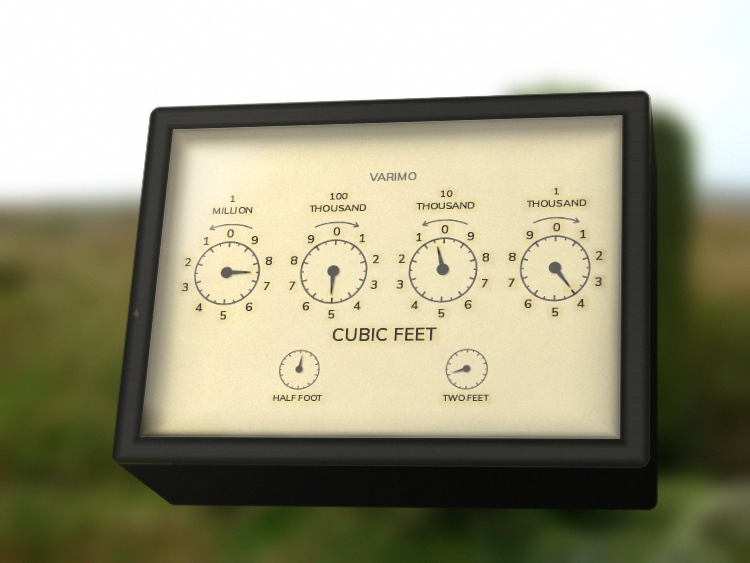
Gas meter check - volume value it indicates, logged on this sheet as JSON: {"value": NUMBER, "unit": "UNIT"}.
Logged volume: {"value": 750400, "unit": "ft³"}
